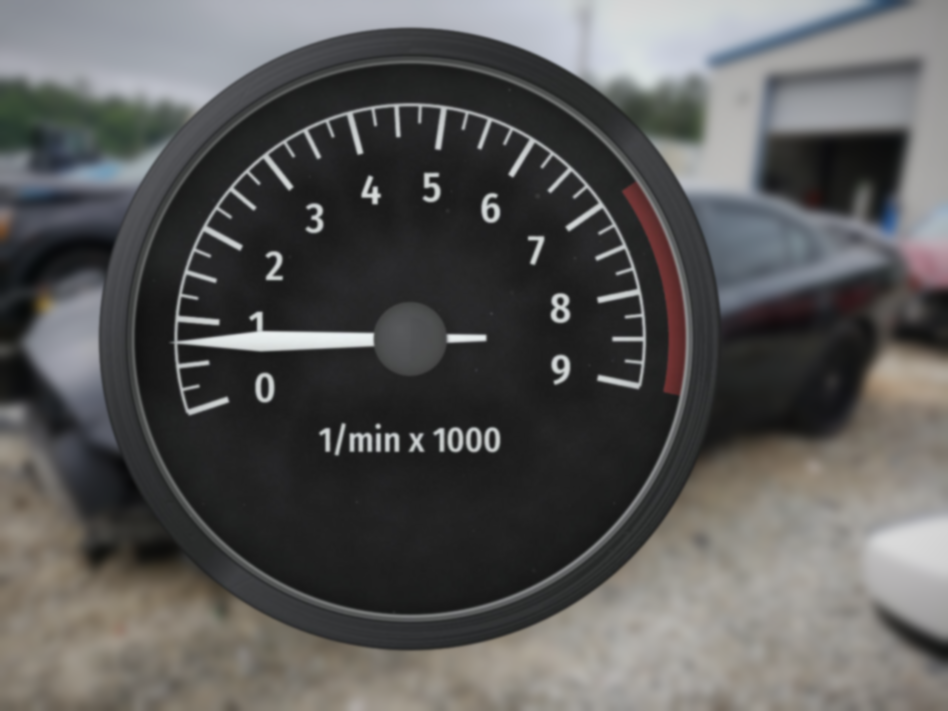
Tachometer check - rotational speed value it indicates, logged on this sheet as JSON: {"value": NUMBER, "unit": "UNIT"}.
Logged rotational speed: {"value": 750, "unit": "rpm"}
